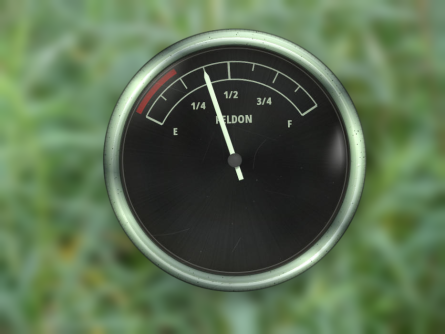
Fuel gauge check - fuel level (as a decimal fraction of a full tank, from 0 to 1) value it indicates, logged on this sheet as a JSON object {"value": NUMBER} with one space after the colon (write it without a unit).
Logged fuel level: {"value": 0.375}
